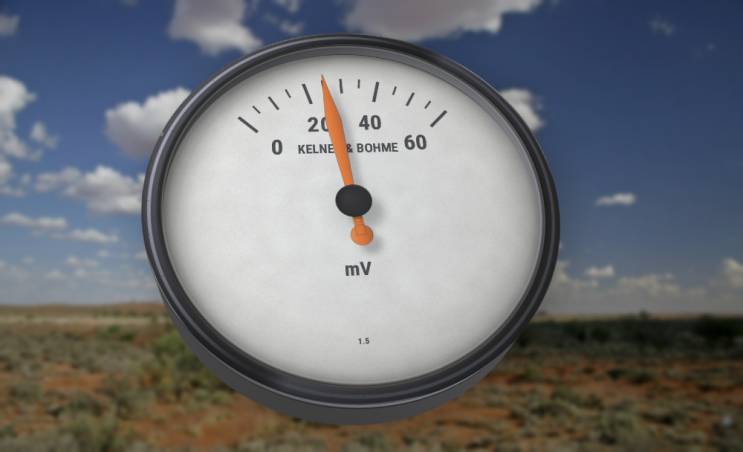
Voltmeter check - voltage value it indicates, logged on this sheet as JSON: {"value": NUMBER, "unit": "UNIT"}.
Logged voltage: {"value": 25, "unit": "mV"}
